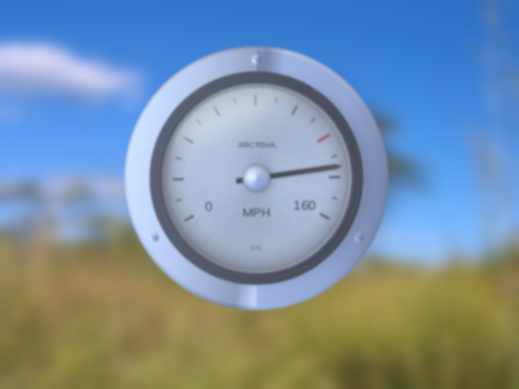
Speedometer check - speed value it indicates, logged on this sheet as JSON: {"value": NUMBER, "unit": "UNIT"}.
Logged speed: {"value": 135, "unit": "mph"}
